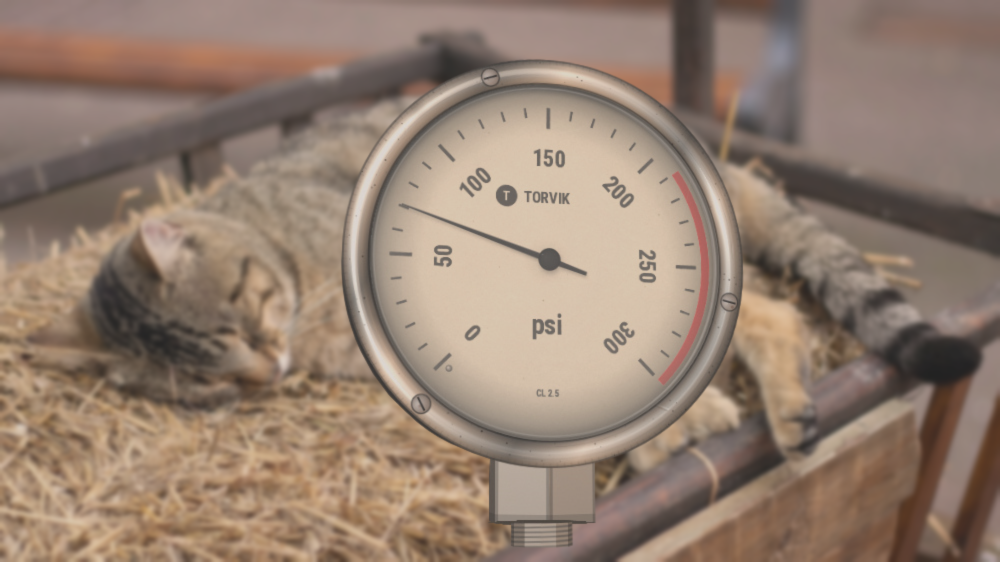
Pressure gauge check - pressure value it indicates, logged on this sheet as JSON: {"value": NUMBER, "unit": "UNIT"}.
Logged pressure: {"value": 70, "unit": "psi"}
